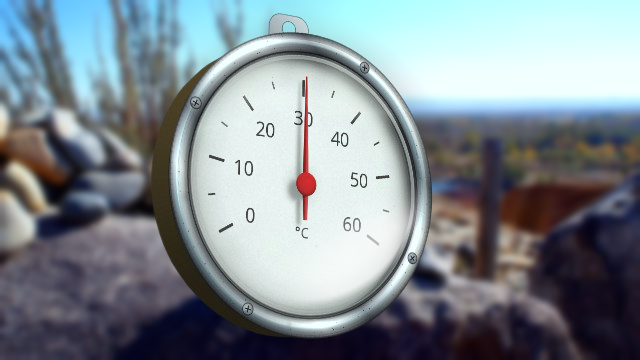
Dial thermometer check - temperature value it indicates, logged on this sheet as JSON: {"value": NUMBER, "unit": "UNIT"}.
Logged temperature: {"value": 30, "unit": "°C"}
